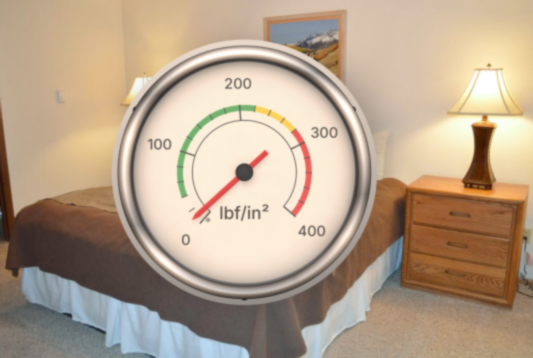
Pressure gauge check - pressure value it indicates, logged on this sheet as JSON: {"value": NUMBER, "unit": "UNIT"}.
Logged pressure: {"value": 10, "unit": "psi"}
